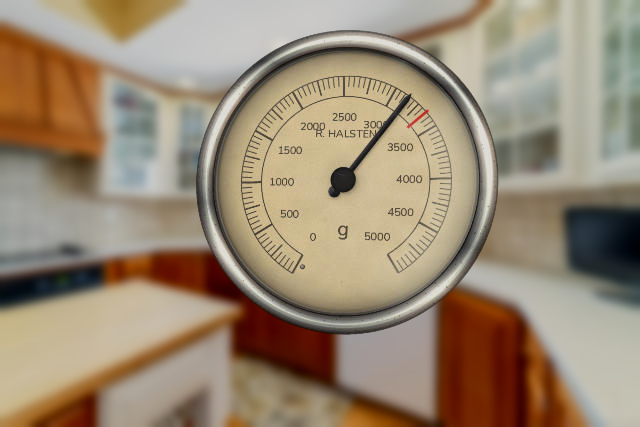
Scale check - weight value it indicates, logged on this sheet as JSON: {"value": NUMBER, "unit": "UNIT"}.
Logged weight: {"value": 3150, "unit": "g"}
